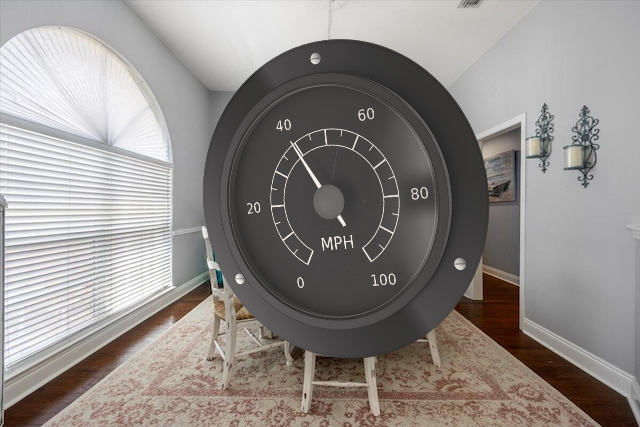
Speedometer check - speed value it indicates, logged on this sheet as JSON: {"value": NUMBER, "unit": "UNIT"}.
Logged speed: {"value": 40, "unit": "mph"}
